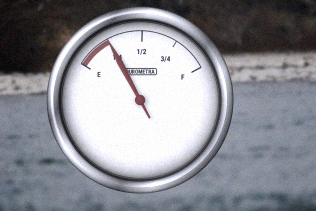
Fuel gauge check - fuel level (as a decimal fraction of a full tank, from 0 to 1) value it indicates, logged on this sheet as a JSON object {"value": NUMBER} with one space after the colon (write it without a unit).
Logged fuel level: {"value": 0.25}
